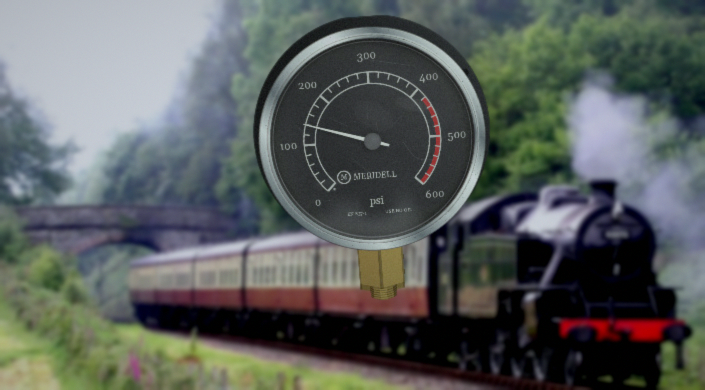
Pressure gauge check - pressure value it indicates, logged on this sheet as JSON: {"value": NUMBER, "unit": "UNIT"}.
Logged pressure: {"value": 140, "unit": "psi"}
